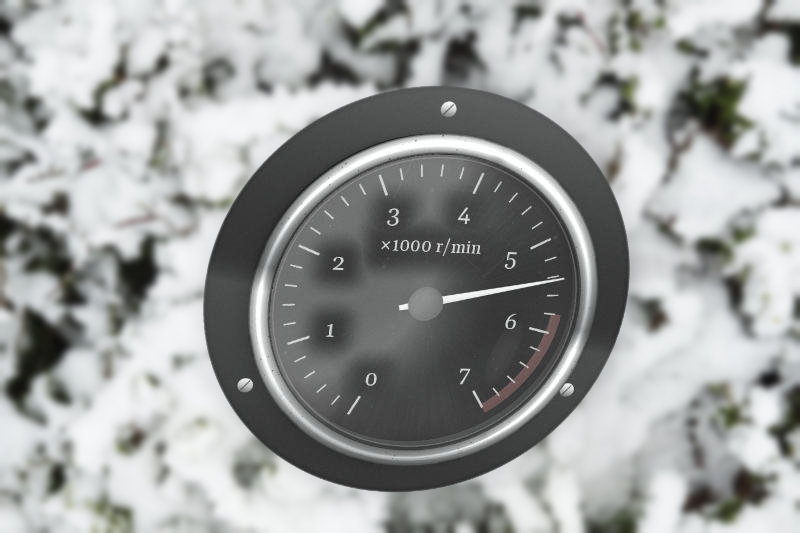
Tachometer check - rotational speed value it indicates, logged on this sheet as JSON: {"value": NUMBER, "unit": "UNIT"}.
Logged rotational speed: {"value": 5400, "unit": "rpm"}
